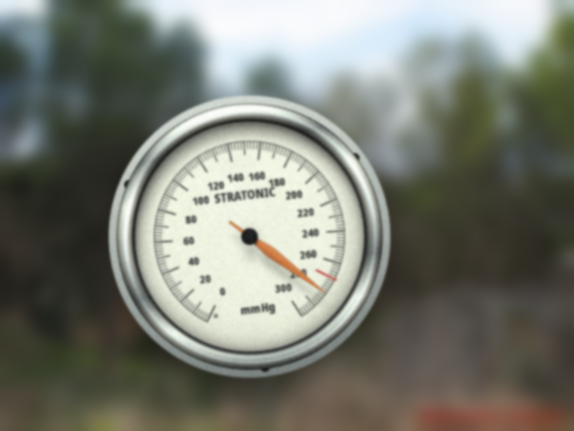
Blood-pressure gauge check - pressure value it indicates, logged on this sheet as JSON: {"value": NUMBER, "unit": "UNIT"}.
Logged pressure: {"value": 280, "unit": "mmHg"}
